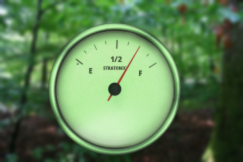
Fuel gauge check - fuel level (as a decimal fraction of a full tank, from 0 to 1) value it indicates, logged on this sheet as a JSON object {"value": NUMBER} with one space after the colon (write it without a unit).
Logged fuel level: {"value": 0.75}
